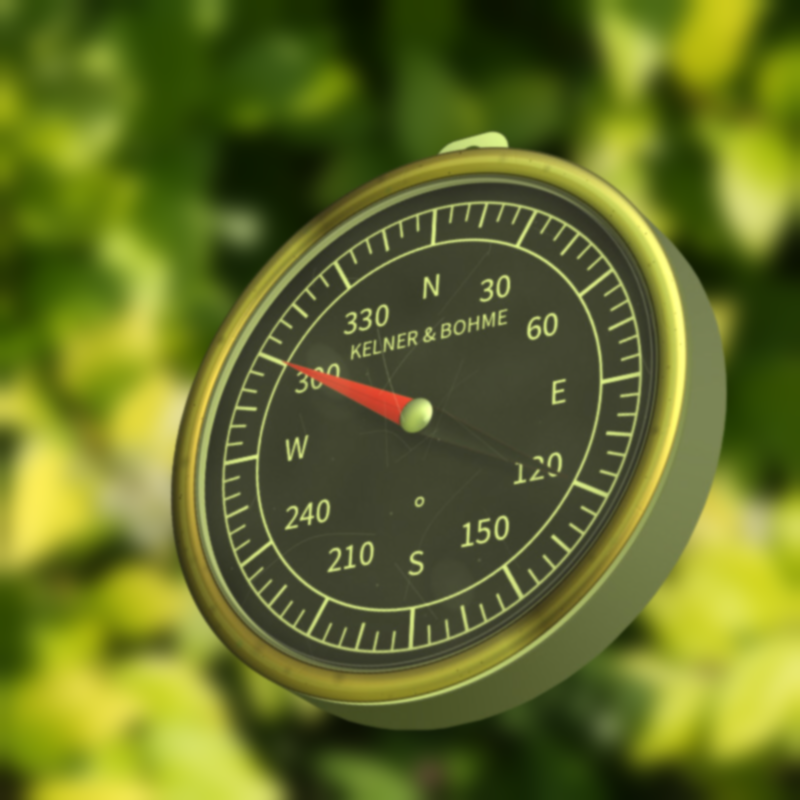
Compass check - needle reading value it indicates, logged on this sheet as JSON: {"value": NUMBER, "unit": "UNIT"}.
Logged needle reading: {"value": 300, "unit": "°"}
